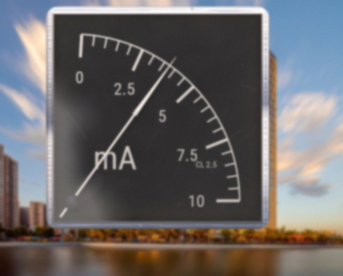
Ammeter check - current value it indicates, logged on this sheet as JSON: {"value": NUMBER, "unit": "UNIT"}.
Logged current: {"value": 3.75, "unit": "mA"}
